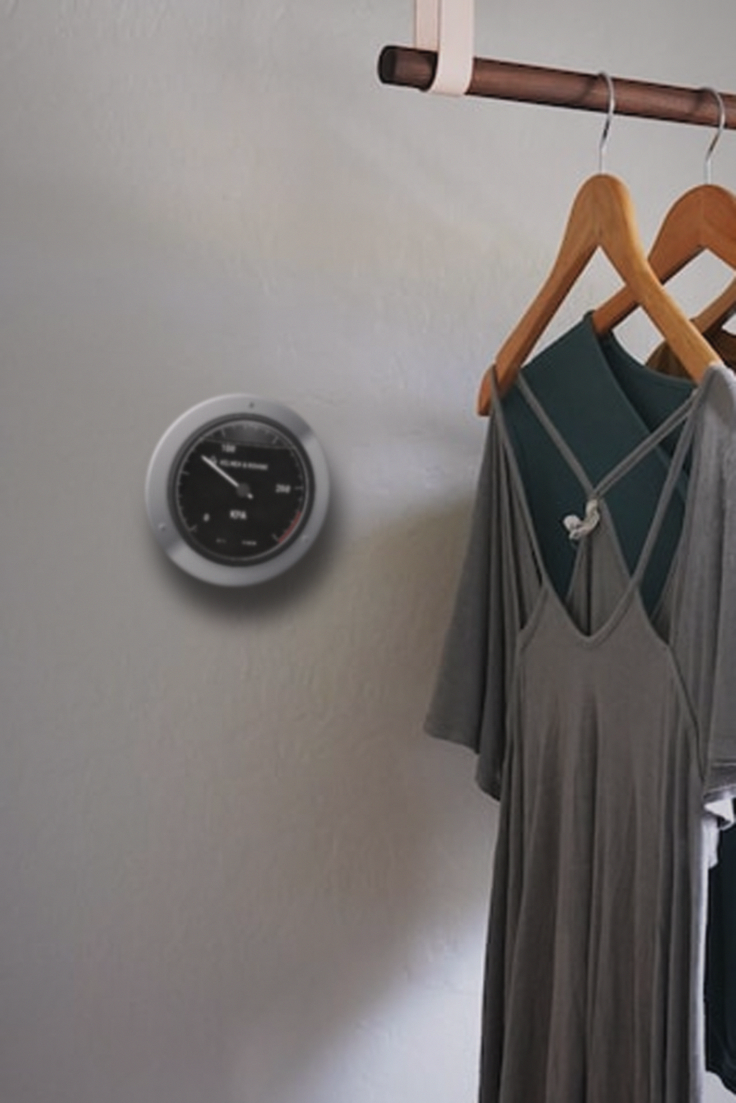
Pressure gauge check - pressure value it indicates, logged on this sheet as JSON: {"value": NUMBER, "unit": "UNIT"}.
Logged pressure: {"value": 70, "unit": "kPa"}
